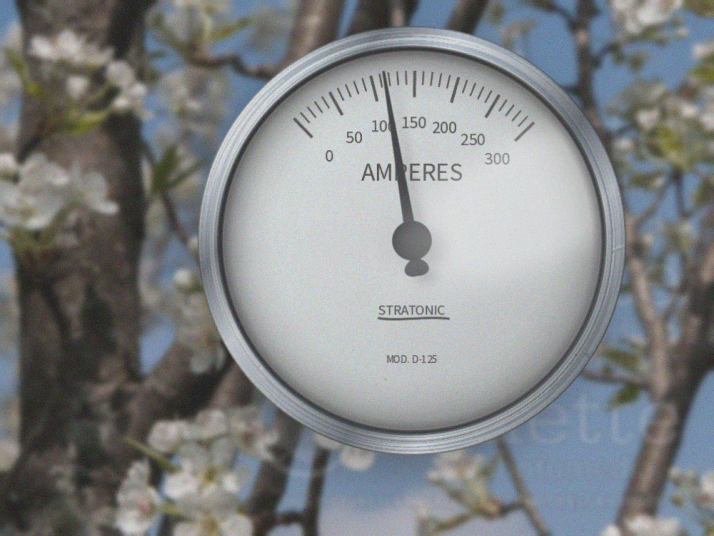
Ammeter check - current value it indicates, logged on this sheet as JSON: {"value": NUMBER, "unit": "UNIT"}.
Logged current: {"value": 115, "unit": "A"}
